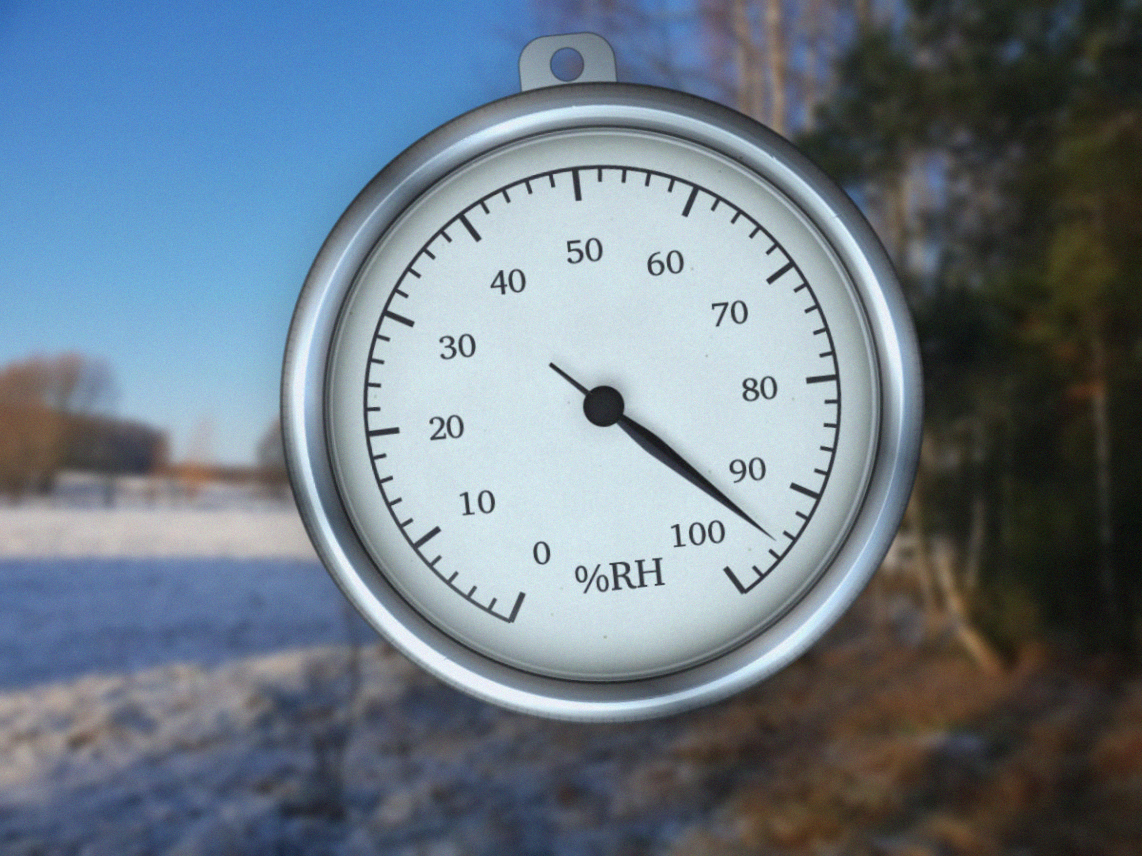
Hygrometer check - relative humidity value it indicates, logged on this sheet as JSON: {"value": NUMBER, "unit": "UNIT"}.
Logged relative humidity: {"value": 95, "unit": "%"}
